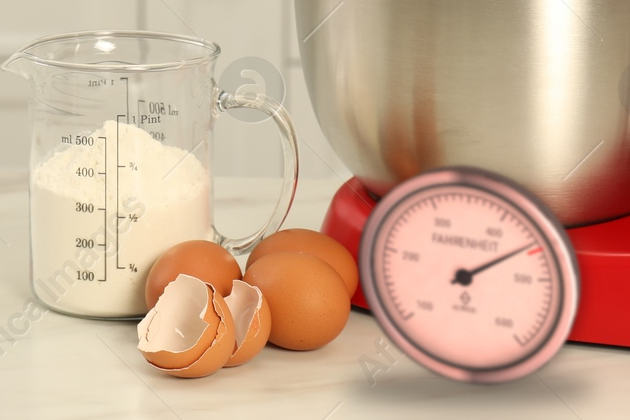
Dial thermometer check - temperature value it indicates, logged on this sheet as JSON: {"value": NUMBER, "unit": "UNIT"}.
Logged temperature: {"value": 450, "unit": "°F"}
